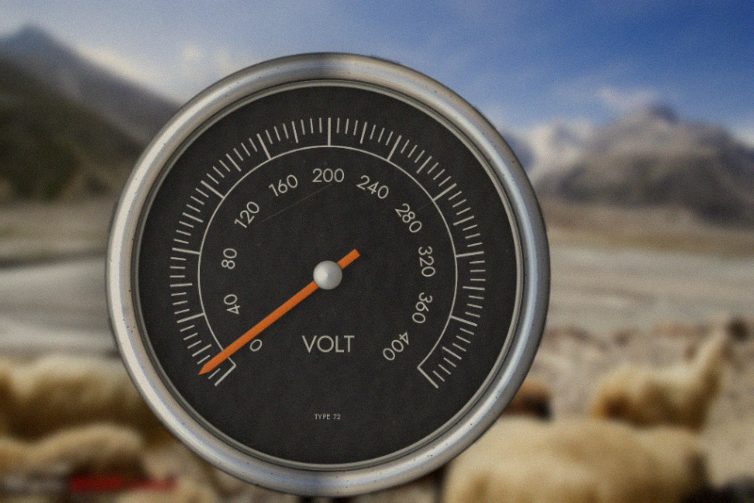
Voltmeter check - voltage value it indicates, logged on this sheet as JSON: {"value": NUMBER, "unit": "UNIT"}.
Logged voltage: {"value": 10, "unit": "V"}
